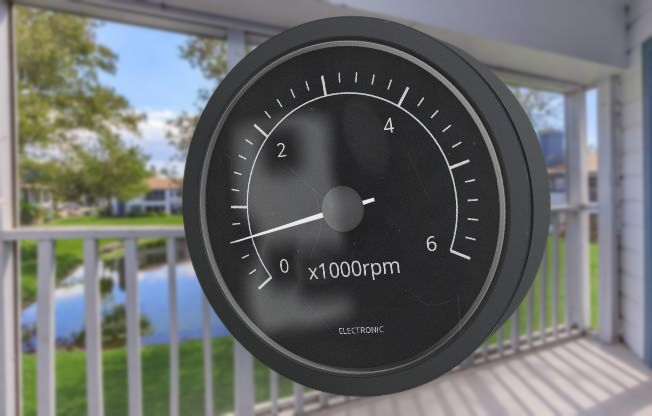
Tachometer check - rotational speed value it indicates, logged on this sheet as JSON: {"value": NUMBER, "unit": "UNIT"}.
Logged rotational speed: {"value": 600, "unit": "rpm"}
